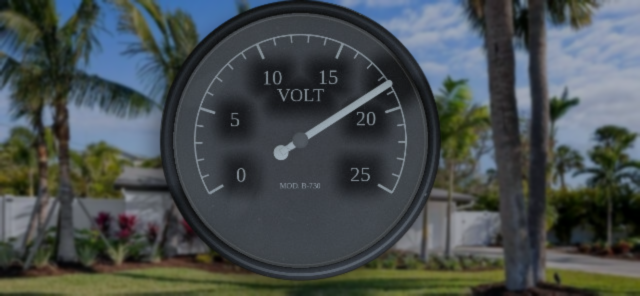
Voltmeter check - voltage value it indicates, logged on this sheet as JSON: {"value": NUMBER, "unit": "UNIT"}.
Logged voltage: {"value": 18.5, "unit": "V"}
